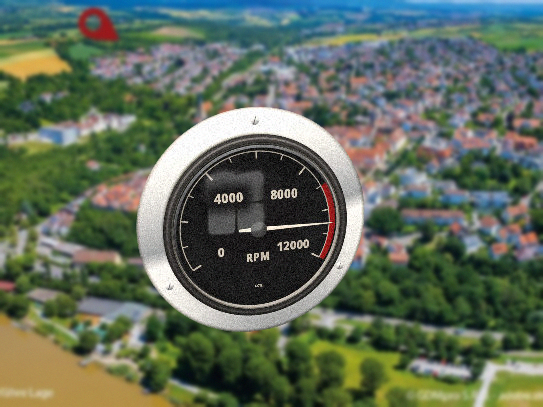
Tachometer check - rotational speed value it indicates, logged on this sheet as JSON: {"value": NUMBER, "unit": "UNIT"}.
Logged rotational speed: {"value": 10500, "unit": "rpm"}
